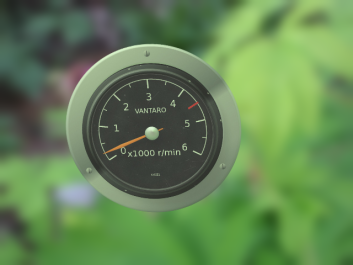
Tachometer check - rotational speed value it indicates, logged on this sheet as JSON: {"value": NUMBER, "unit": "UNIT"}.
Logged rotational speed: {"value": 250, "unit": "rpm"}
